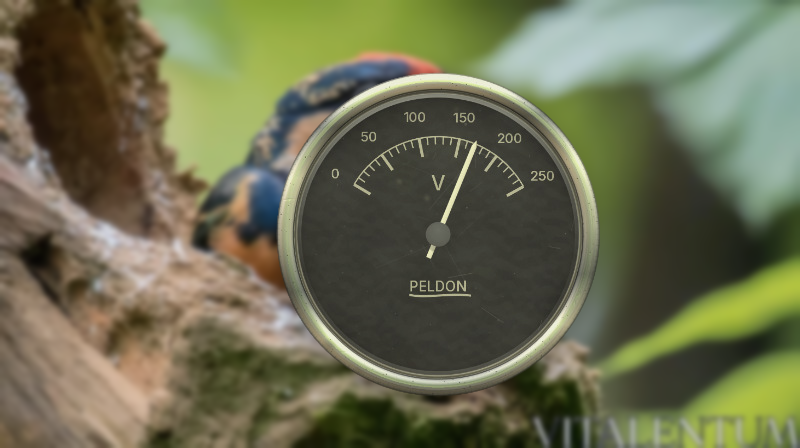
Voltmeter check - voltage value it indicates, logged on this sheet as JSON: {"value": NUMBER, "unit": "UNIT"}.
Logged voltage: {"value": 170, "unit": "V"}
